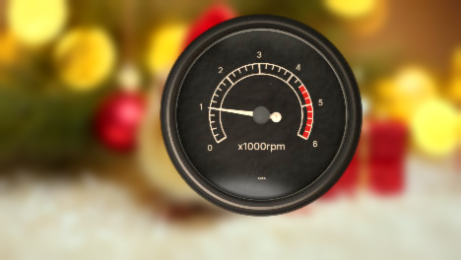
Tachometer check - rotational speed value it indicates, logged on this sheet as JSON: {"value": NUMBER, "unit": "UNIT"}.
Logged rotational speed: {"value": 1000, "unit": "rpm"}
